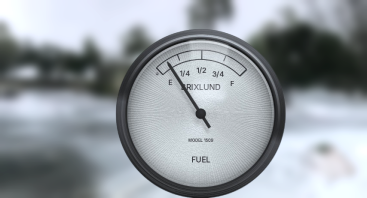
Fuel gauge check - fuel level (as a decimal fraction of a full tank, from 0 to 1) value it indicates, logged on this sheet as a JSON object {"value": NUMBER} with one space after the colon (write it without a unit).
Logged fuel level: {"value": 0.125}
